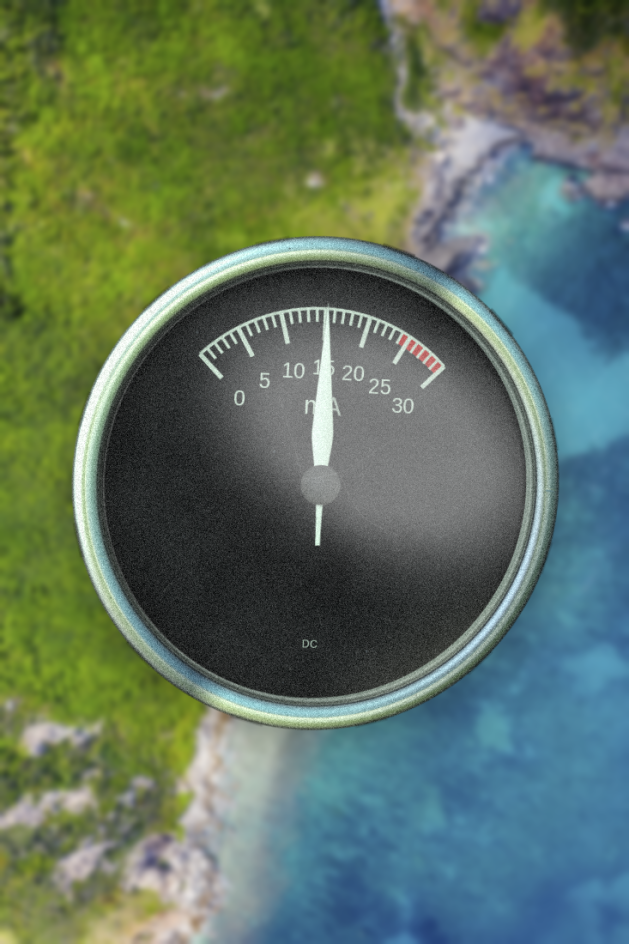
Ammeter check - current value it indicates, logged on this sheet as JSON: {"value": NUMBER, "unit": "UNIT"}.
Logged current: {"value": 15, "unit": "mA"}
